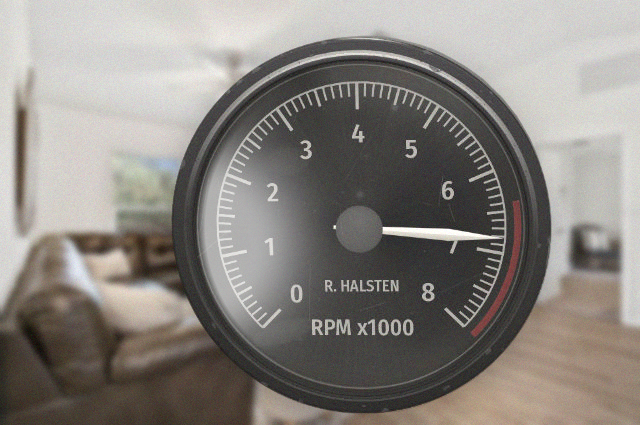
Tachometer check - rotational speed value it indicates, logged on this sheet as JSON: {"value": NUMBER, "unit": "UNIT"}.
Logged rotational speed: {"value": 6800, "unit": "rpm"}
